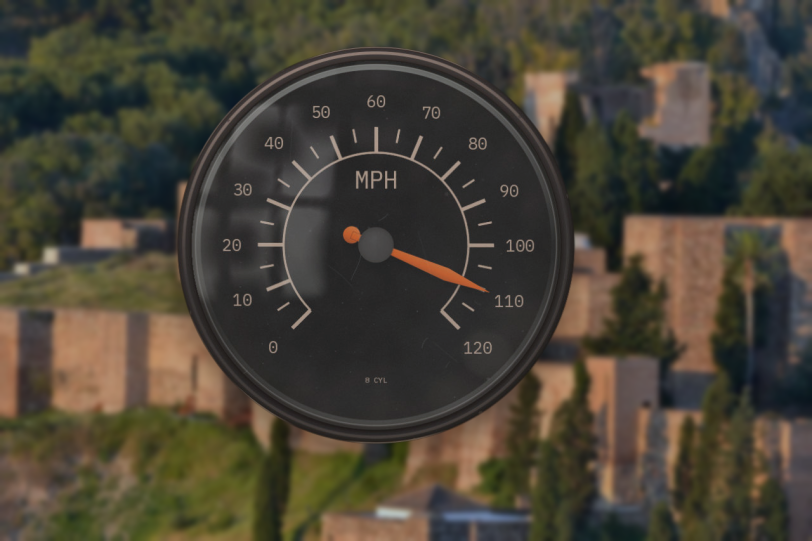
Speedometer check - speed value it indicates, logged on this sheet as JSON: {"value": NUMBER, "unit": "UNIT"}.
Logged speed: {"value": 110, "unit": "mph"}
